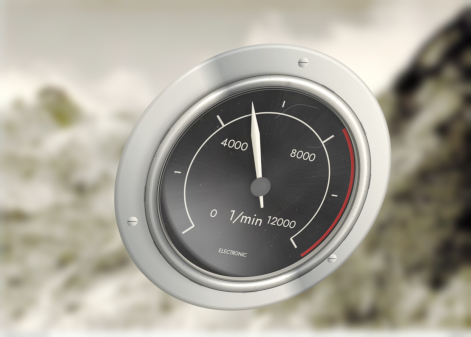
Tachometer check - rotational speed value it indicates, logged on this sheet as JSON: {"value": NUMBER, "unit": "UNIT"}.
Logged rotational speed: {"value": 5000, "unit": "rpm"}
